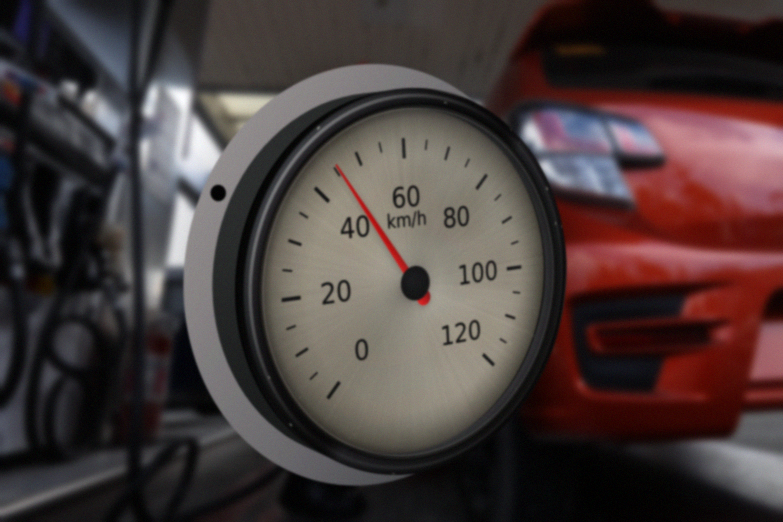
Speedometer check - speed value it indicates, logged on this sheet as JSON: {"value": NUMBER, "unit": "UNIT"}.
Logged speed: {"value": 45, "unit": "km/h"}
